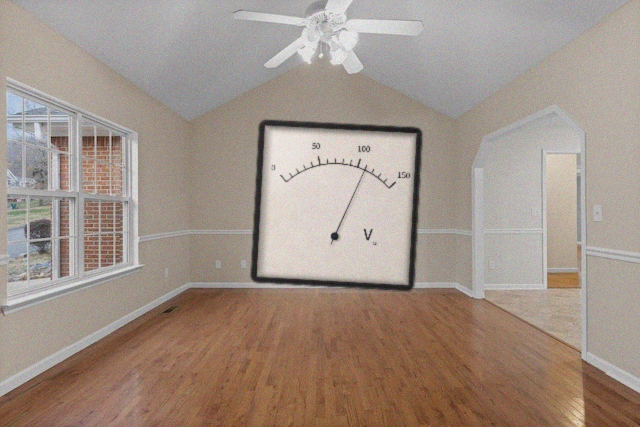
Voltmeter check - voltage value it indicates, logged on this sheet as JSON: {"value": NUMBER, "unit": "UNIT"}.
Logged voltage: {"value": 110, "unit": "V"}
